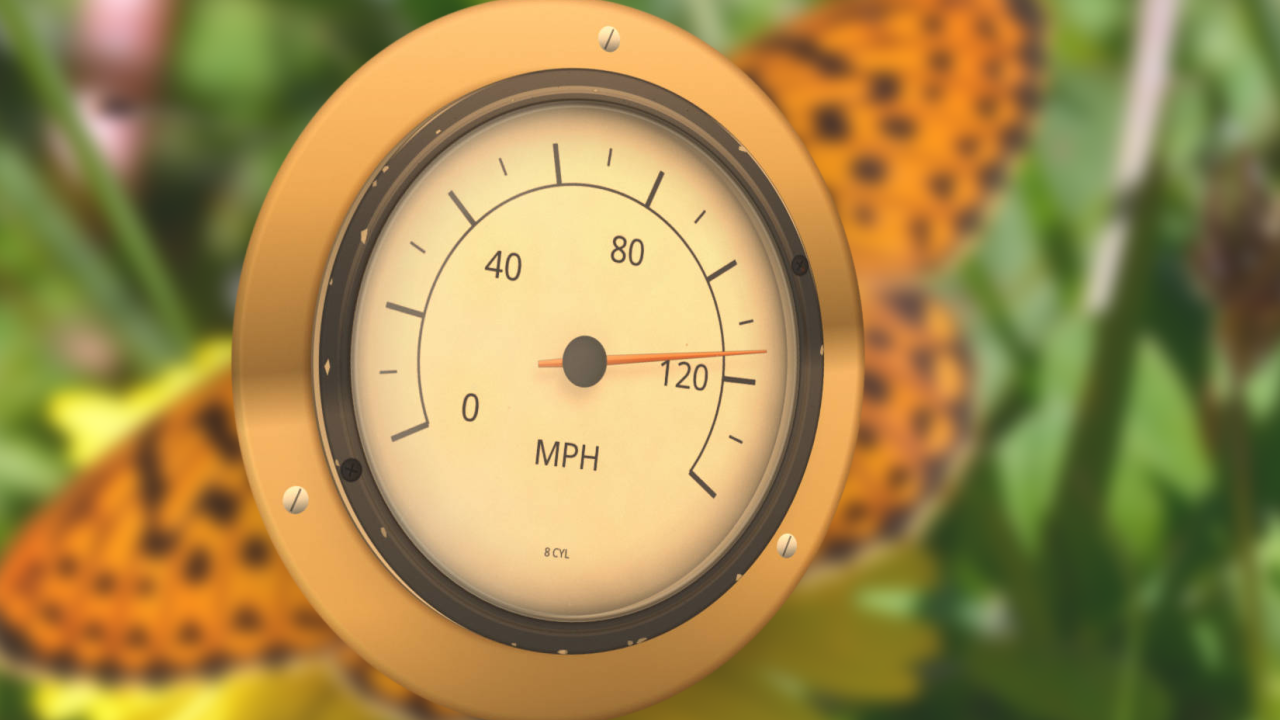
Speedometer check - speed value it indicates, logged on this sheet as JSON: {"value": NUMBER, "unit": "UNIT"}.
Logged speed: {"value": 115, "unit": "mph"}
